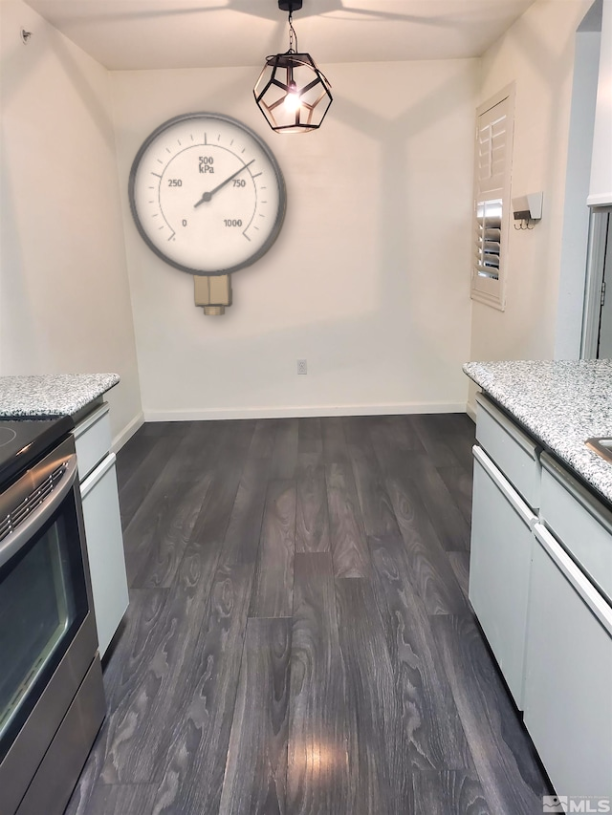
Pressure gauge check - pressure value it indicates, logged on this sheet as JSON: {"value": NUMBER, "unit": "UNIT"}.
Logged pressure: {"value": 700, "unit": "kPa"}
